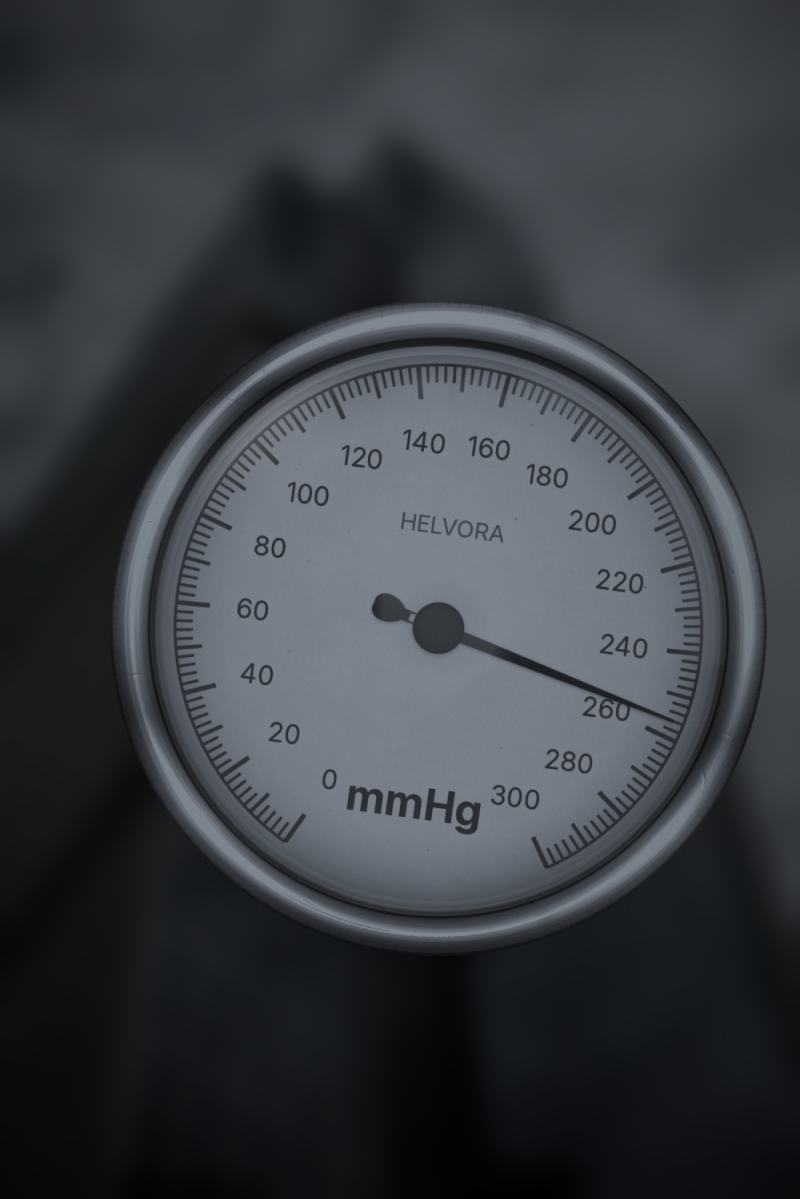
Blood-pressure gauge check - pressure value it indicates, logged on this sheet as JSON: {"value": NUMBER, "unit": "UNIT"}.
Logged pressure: {"value": 256, "unit": "mmHg"}
